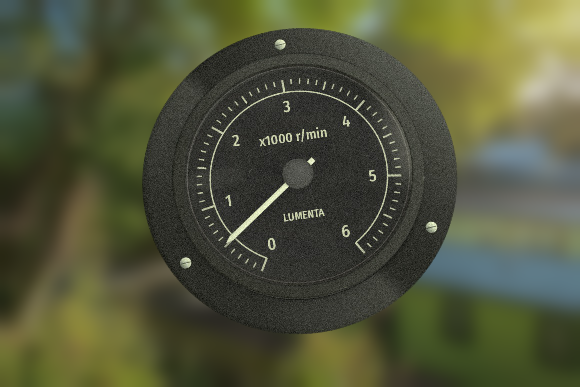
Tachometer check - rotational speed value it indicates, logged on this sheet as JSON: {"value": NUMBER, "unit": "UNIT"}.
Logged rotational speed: {"value": 500, "unit": "rpm"}
